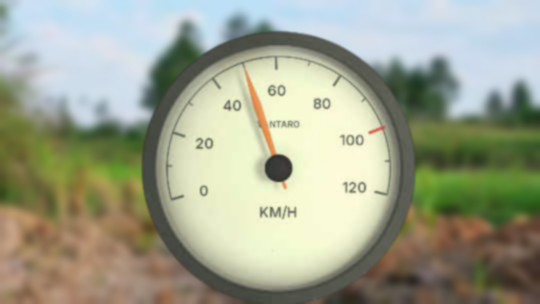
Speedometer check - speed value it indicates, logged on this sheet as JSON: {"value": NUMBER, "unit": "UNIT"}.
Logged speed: {"value": 50, "unit": "km/h"}
